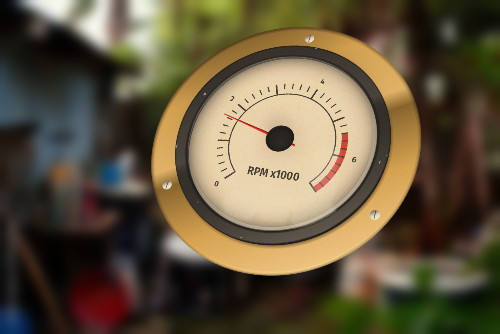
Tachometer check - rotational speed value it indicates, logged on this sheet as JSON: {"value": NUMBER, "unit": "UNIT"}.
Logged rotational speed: {"value": 1600, "unit": "rpm"}
